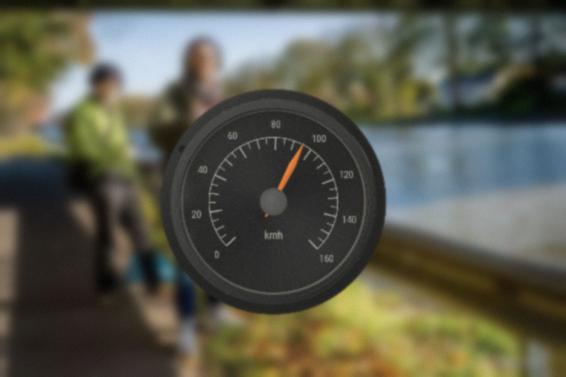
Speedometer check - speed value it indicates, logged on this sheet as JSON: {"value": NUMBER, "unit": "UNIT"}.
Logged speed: {"value": 95, "unit": "km/h"}
